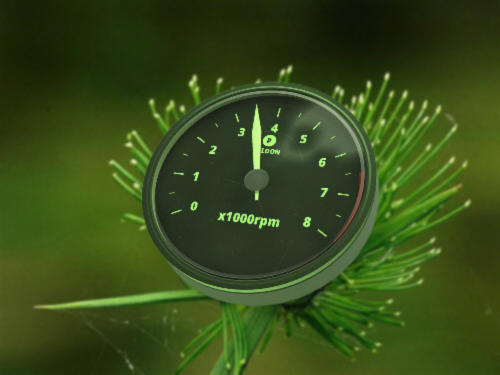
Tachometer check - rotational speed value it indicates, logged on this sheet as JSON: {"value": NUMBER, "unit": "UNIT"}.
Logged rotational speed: {"value": 3500, "unit": "rpm"}
